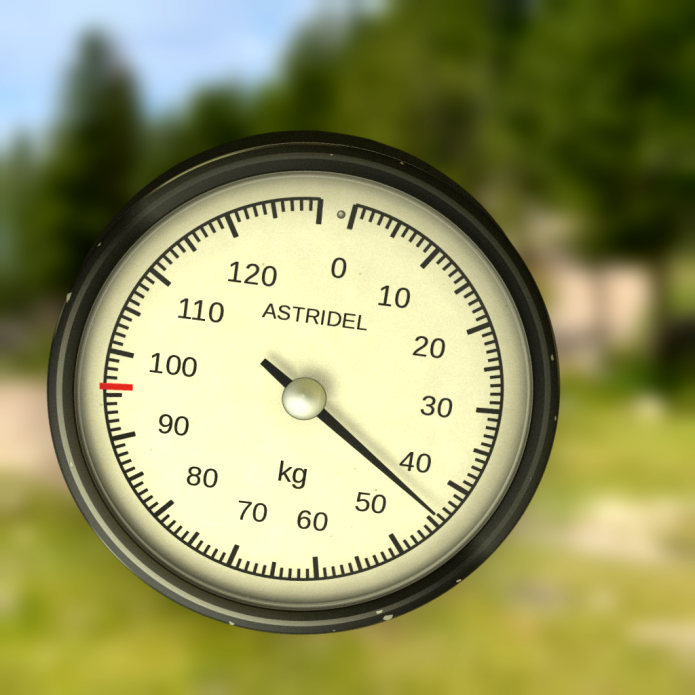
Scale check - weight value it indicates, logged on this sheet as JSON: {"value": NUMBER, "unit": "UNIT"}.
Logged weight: {"value": 44, "unit": "kg"}
